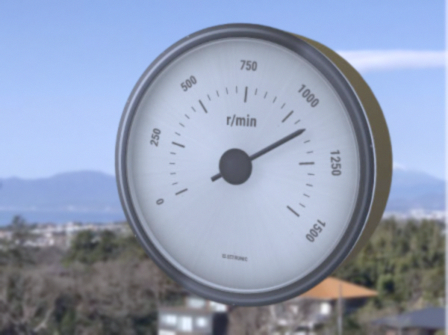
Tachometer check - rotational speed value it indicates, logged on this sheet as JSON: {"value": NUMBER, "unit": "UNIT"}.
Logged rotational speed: {"value": 1100, "unit": "rpm"}
